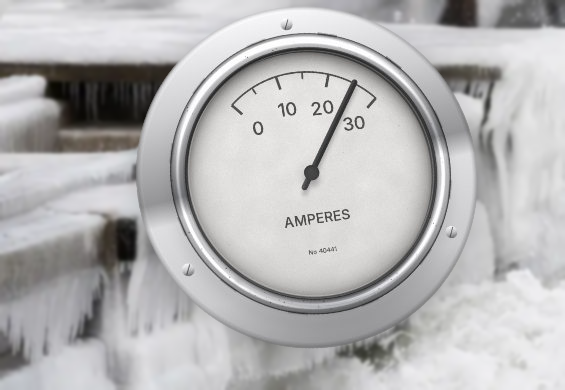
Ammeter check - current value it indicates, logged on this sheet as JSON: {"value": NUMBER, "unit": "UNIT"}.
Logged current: {"value": 25, "unit": "A"}
